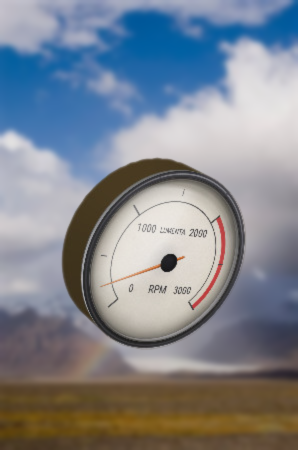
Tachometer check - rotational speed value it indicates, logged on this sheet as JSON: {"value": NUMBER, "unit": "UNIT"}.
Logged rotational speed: {"value": 250, "unit": "rpm"}
